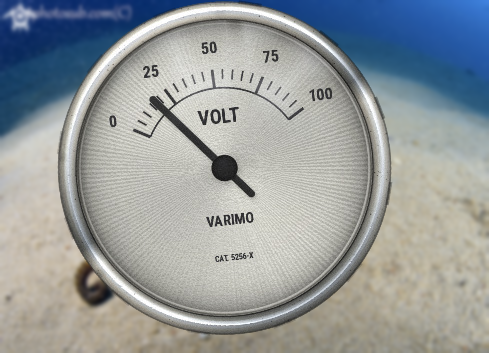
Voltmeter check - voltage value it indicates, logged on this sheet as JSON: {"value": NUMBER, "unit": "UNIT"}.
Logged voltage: {"value": 17.5, "unit": "V"}
